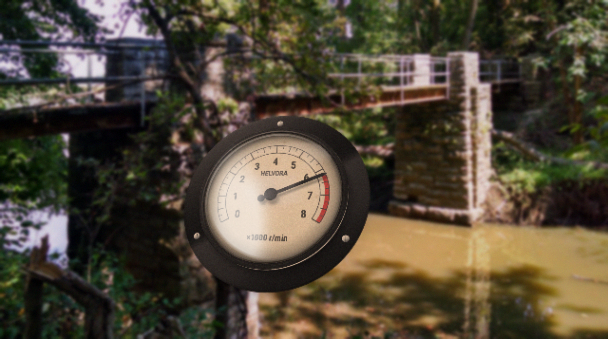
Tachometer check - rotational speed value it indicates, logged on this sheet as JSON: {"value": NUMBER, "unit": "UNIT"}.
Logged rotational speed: {"value": 6250, "unit": "rpm"}
